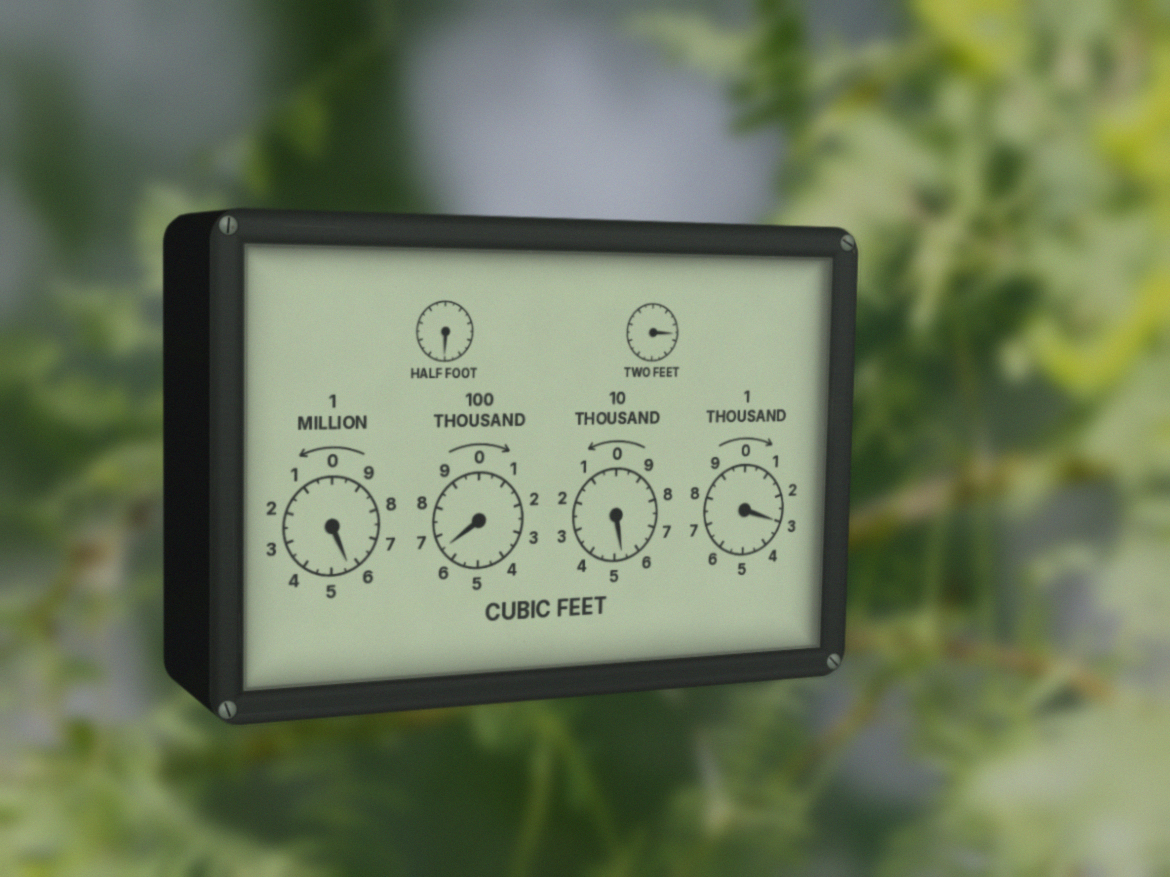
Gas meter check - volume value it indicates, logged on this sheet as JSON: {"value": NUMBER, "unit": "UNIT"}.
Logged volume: {"value": 565300, "unit": "ft³"}
